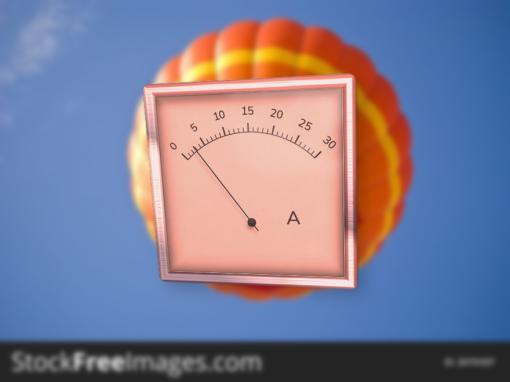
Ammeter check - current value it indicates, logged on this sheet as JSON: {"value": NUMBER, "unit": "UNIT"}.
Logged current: {"value": 3, "unit": "A"}
